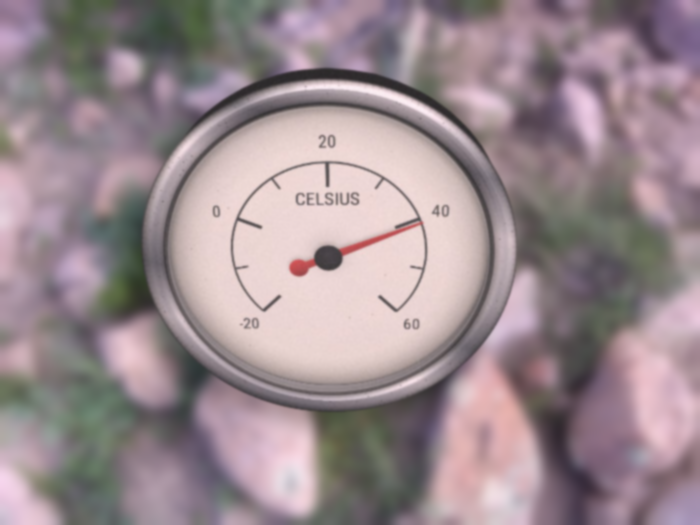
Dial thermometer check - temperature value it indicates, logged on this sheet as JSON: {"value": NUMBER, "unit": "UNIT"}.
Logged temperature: {"value": 40, "unit": "°C"}
